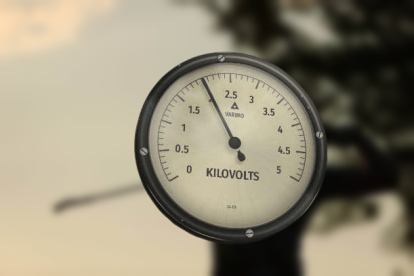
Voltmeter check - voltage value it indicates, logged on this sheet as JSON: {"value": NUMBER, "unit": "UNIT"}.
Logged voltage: {"value": 2, "unit": "kV"}
